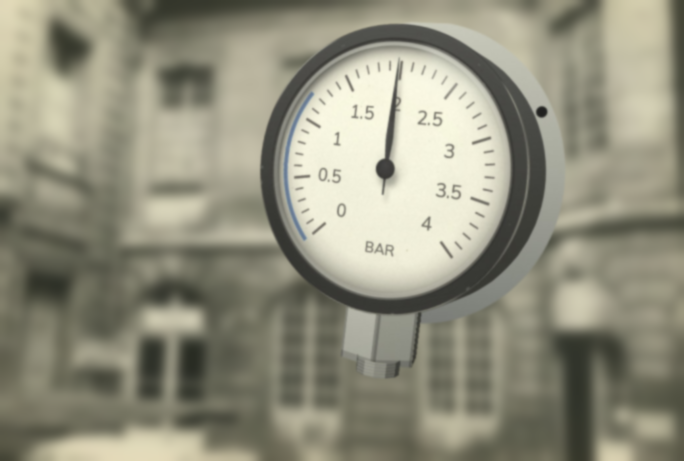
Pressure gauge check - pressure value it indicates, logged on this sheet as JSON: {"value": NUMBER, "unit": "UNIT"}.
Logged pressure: {"value": 2, "unit": "bar"}
